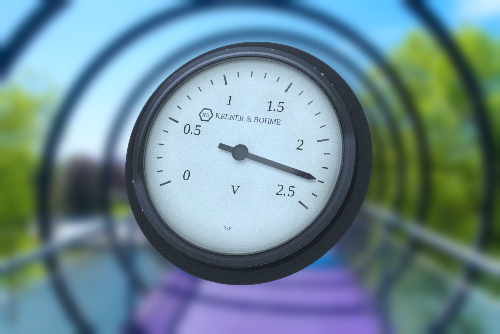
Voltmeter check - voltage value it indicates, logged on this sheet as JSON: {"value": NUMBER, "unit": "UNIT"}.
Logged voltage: {"value": 2.3, "unit": "V"}
